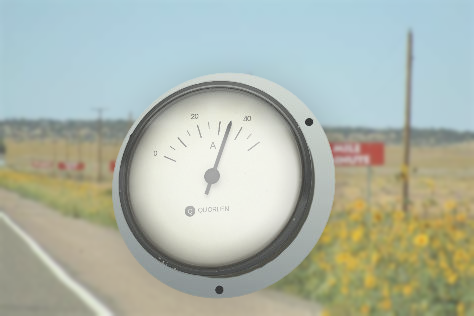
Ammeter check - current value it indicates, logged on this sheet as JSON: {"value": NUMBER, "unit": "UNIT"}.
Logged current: {"value": 35, "unit": "A"}
